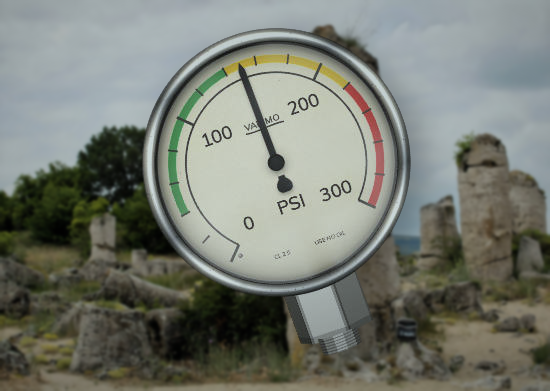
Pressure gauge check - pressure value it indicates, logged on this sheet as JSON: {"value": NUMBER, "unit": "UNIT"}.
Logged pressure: {"value": 150, "unit": "psi"}
